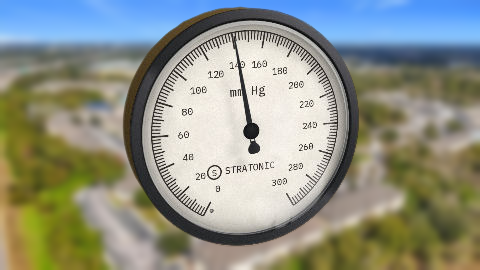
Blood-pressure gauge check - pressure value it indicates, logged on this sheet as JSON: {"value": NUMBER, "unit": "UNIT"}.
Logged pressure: {"value": 140, "unit": "mmHg"}
